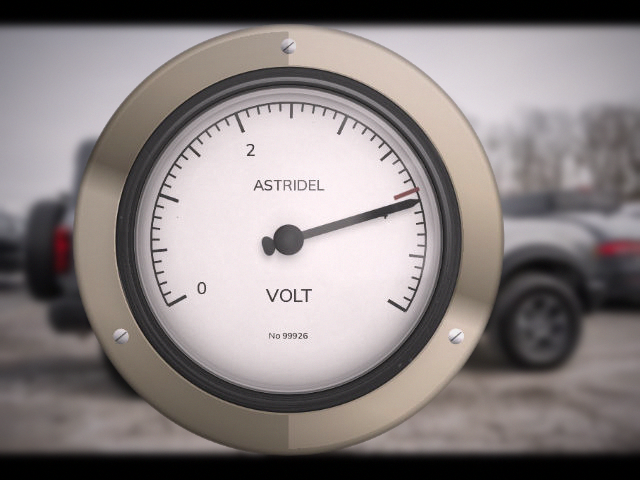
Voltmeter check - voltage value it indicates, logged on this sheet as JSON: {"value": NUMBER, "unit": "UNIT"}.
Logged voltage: {"value": 4, "unit": "V"}
